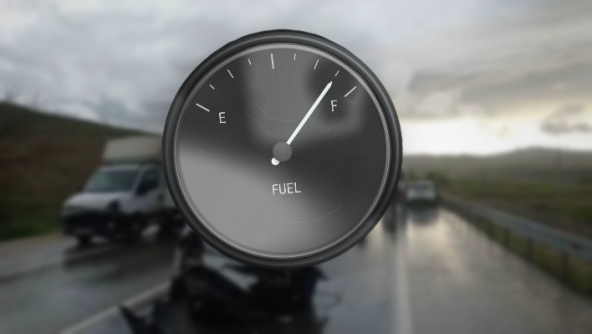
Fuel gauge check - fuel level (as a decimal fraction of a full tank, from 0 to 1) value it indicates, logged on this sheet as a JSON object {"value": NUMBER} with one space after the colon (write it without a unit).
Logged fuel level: {"value": 0.875}
